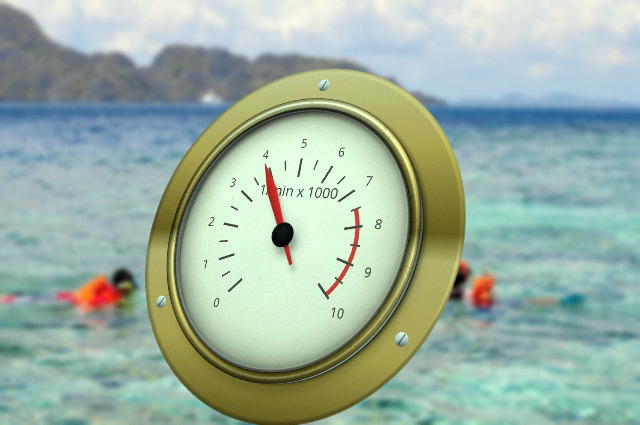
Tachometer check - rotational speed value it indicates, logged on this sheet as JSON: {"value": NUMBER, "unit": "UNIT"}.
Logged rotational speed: {"value": 4000, "unit": "rpm"}
